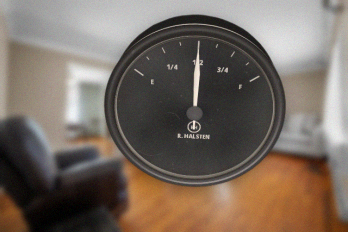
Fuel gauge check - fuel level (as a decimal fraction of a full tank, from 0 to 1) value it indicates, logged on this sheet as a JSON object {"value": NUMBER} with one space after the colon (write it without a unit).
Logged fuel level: {"value": 0.5}
